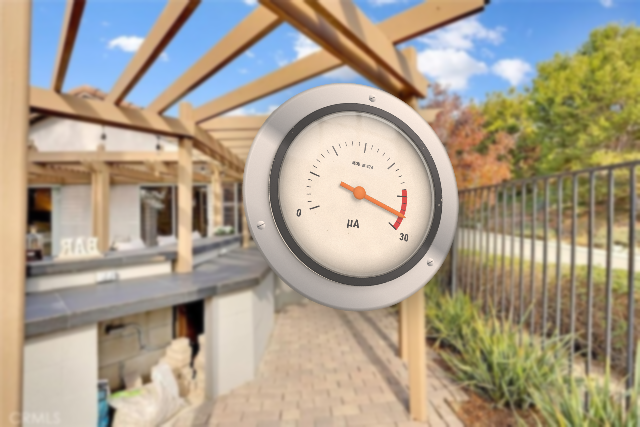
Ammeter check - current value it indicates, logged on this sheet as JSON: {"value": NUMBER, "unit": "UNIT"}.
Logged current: {"value": 28, "unit": "µA"}
